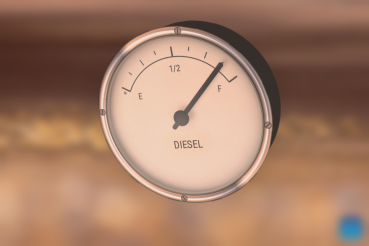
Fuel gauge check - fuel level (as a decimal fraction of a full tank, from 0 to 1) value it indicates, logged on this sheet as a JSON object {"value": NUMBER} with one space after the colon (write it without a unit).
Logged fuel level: {"value": 0.875}
